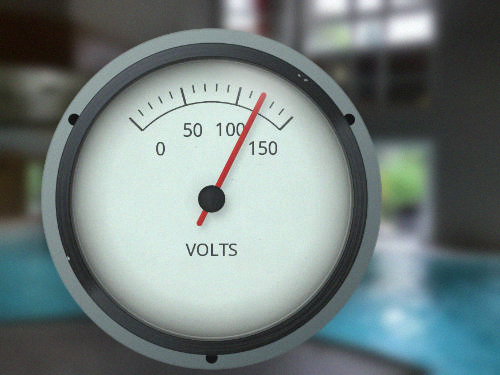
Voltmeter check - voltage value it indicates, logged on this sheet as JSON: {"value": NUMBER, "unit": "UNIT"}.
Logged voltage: {"value": 120, "unit": "V"}
